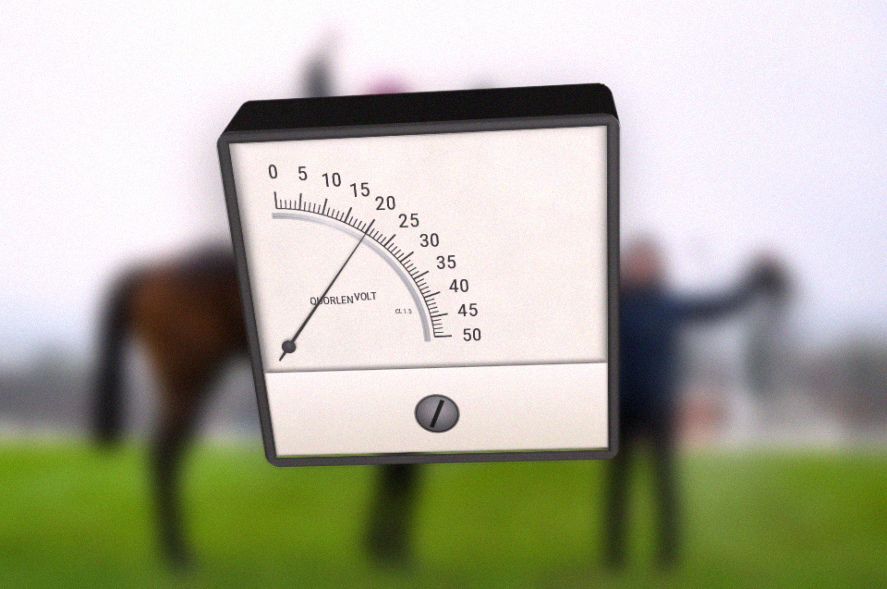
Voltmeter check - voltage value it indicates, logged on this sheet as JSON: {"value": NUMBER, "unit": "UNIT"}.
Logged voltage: {"value": 20, "unit": "V"}
